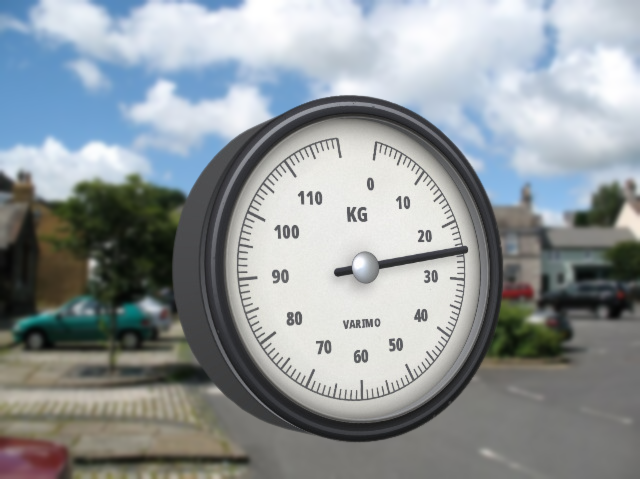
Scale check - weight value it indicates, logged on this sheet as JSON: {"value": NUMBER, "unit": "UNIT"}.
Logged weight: {"value": 25, "unit": "kg"}
